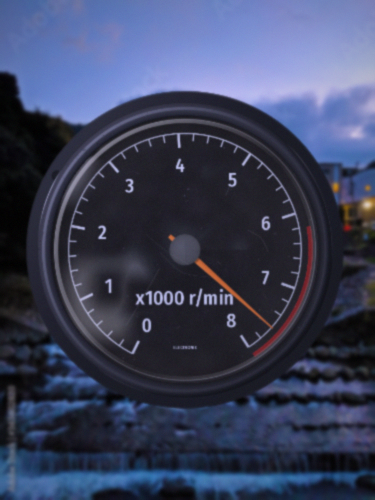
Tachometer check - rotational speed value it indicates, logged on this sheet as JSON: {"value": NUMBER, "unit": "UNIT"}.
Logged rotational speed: {"value": 7600, "unit": "rpm"}
